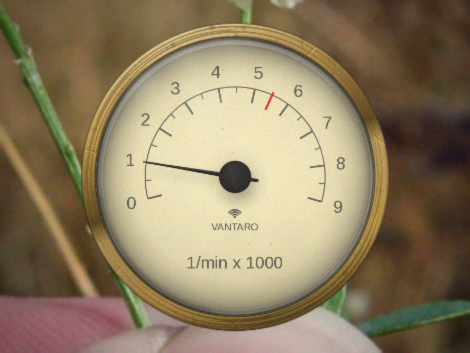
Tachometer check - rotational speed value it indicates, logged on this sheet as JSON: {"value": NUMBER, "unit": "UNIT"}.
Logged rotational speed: {"value": 1000, "unit": "rpm"}
